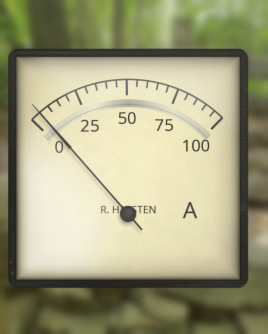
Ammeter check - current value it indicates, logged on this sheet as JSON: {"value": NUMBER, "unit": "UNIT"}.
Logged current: {"value": 5, "unit": "A"}
